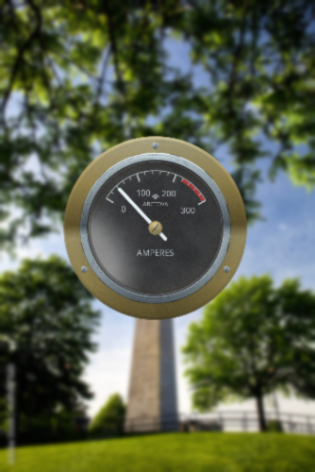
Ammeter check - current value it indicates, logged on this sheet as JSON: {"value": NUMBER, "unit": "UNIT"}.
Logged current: {"value": 40, "unit": "A"}
